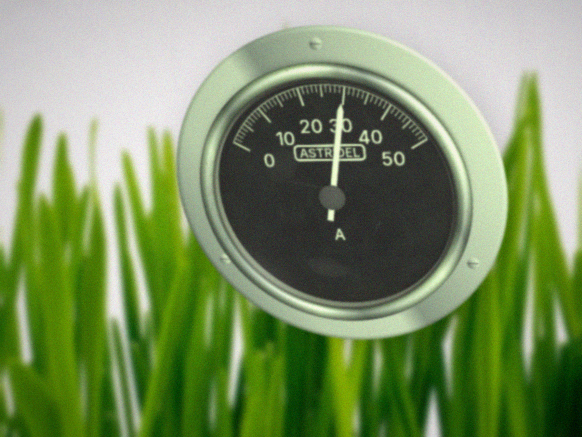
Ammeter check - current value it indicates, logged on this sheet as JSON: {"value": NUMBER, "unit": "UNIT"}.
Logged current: {"value": 30, "unit": "A"}
